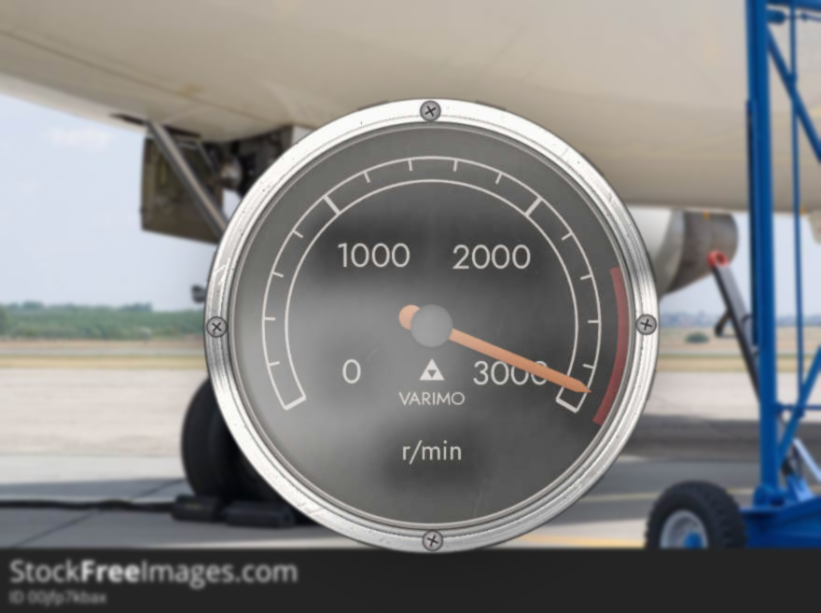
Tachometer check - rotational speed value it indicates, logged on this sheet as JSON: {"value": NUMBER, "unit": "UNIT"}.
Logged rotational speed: {"value": 2900, "unit": "rpm"}
